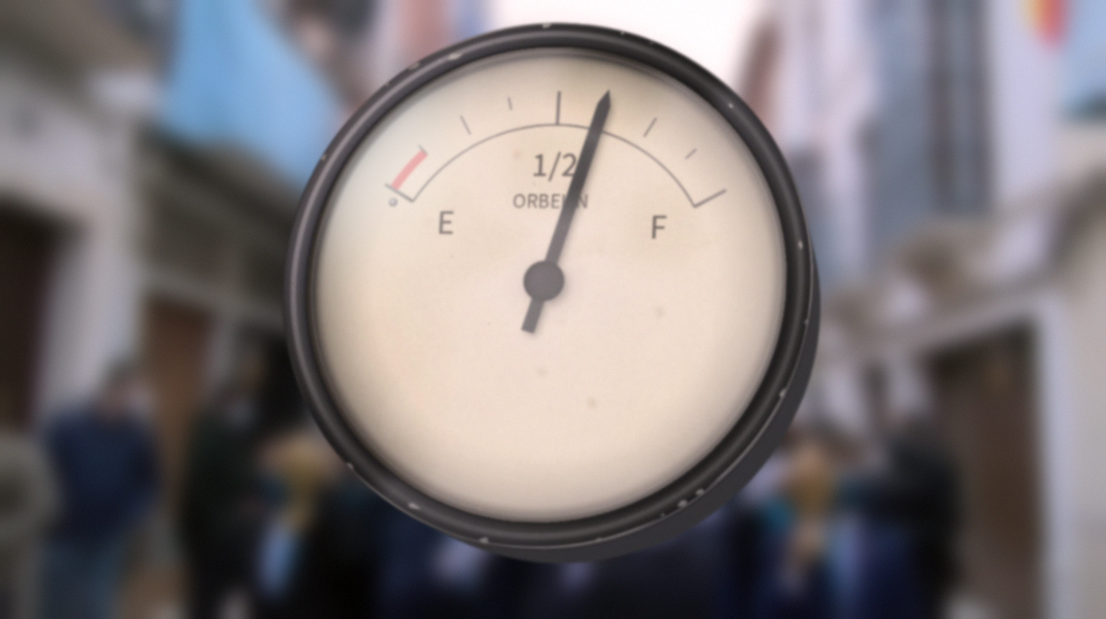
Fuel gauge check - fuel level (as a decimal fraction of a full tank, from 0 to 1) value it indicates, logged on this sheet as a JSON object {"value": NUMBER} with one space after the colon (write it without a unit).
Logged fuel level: {"value": 0.625}
